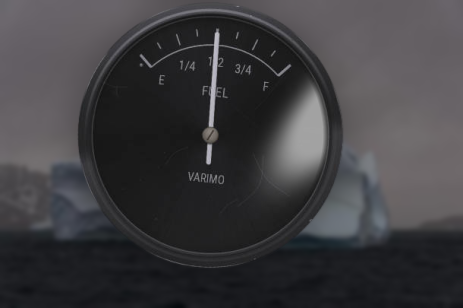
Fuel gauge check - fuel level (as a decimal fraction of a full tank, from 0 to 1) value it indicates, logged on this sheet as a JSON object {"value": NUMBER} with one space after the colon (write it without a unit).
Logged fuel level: {"value": 0.5}
